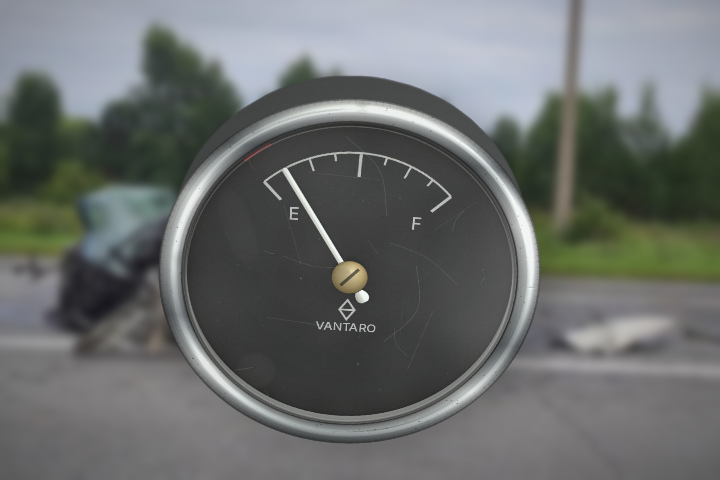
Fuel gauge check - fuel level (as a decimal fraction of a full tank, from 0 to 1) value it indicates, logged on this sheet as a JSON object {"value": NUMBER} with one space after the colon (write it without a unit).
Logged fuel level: {"value": 0.125}
